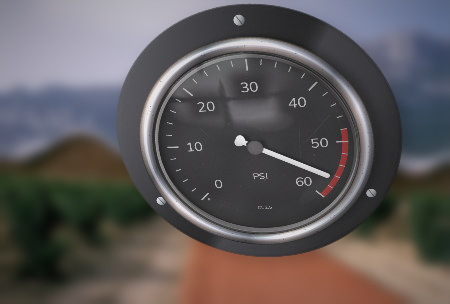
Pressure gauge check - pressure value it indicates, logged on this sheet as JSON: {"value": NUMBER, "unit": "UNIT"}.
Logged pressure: {"value": 56, "unit": "psi"}
